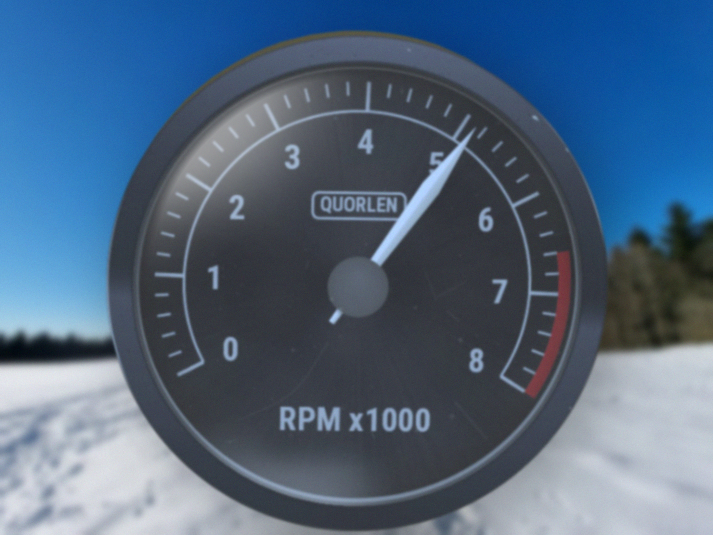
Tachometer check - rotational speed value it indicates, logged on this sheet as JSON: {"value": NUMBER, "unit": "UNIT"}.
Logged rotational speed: {"value": 5100, "unit": "rpm"}
